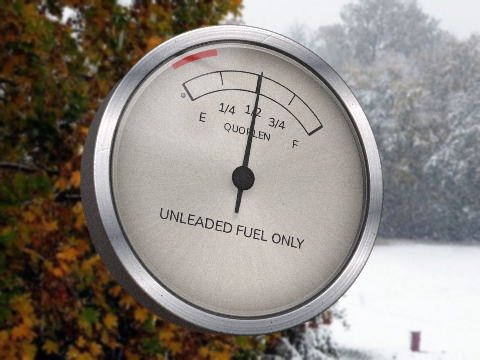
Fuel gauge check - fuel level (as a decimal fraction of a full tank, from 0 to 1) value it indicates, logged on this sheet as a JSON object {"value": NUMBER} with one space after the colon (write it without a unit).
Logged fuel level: {"value": 0.5}
